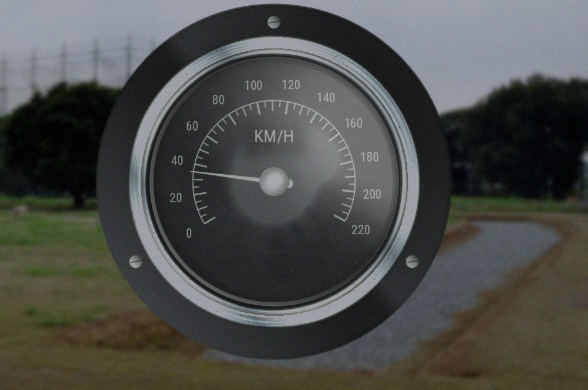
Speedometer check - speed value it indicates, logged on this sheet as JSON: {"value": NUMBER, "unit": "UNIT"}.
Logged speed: {"value": 35, "unit": "km/h"}
